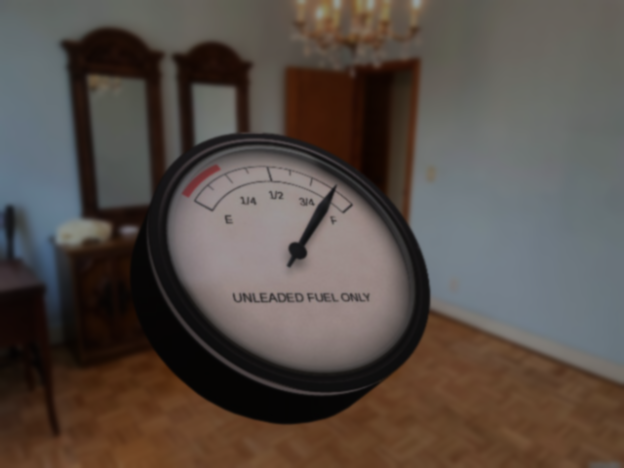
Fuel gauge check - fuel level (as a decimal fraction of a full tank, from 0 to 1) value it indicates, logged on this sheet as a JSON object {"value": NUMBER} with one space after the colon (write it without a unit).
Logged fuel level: {"value": 0.875}
